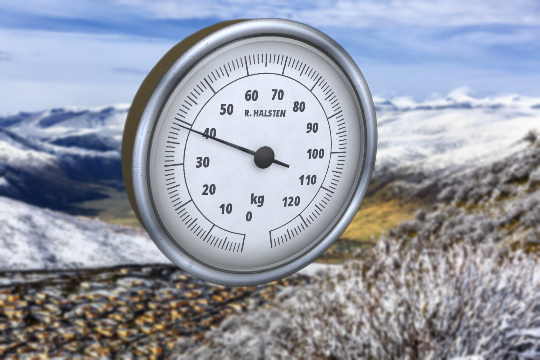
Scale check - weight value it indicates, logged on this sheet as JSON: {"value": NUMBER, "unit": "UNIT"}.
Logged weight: {"value": 39, "unit": "kg"}
